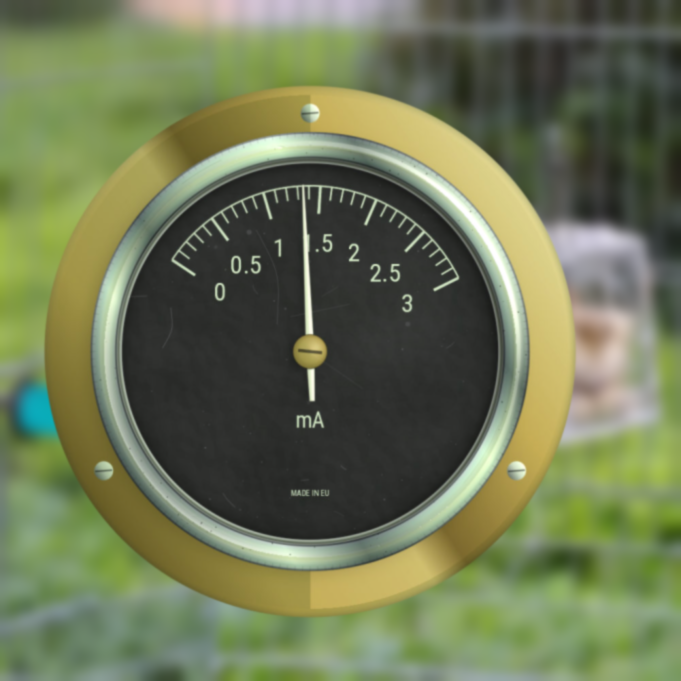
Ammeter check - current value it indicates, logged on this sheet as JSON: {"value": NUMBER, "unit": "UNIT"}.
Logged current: {"value": 1.35, "unit": "mA"}
